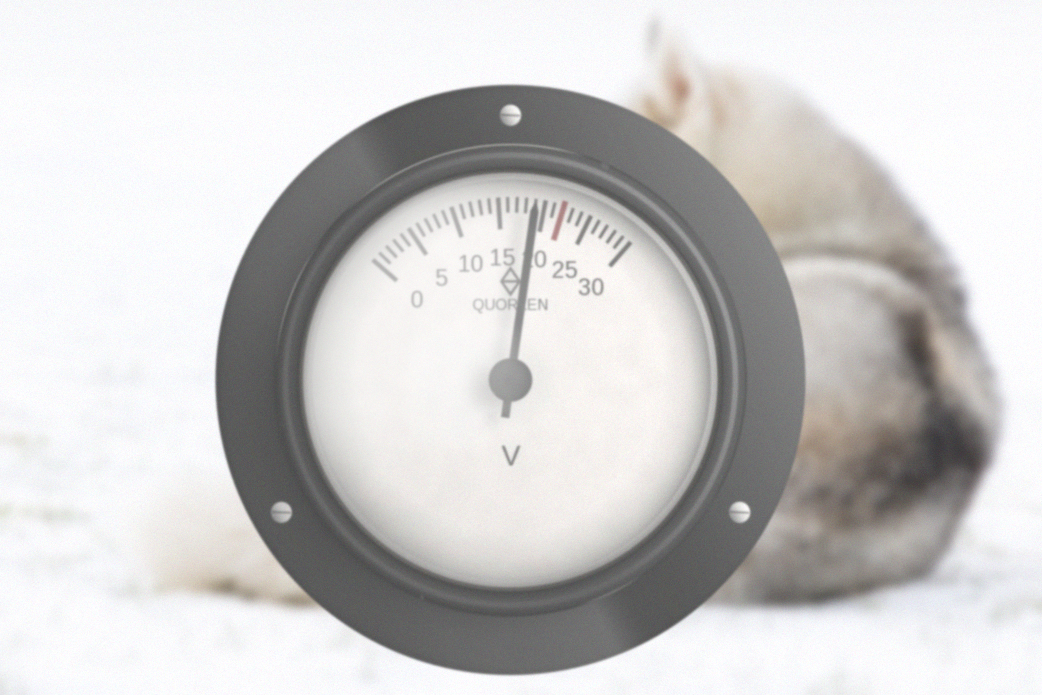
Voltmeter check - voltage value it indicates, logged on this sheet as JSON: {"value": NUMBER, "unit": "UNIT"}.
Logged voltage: {"value": 19, "unit": "V"}
